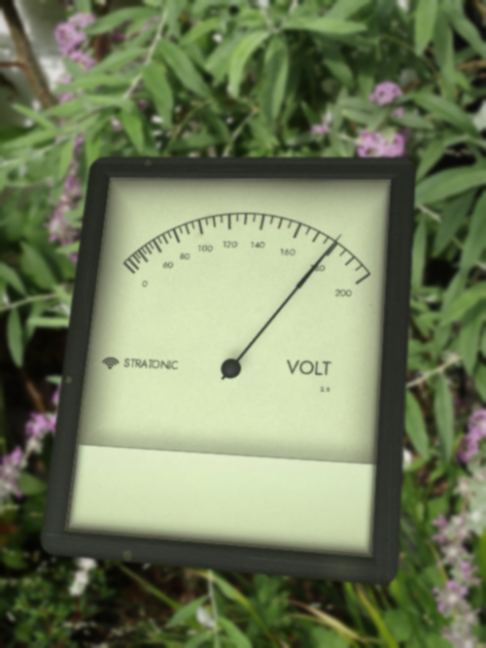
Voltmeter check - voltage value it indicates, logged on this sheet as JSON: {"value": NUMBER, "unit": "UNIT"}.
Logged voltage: {"value": 180, "unit": "V"}
